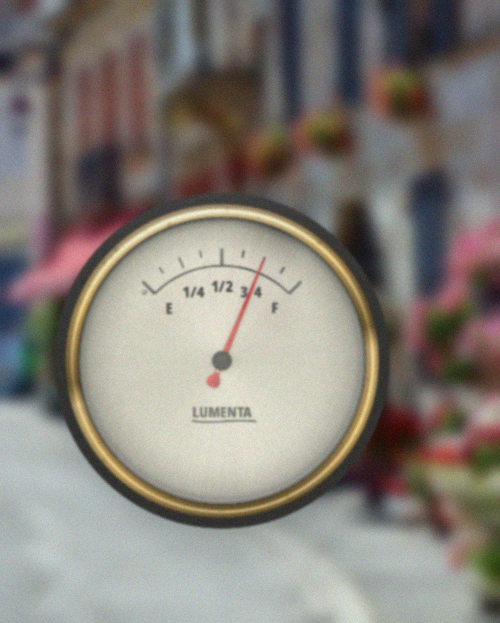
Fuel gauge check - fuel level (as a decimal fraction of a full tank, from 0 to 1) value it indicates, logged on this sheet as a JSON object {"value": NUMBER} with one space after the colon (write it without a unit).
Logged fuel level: {"value": 0.75}
